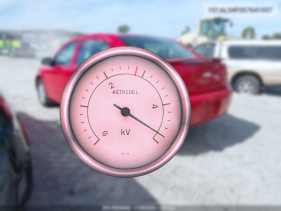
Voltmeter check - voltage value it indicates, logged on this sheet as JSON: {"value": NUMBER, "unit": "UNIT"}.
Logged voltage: {"value": 4.8, "unit": "kV"}
